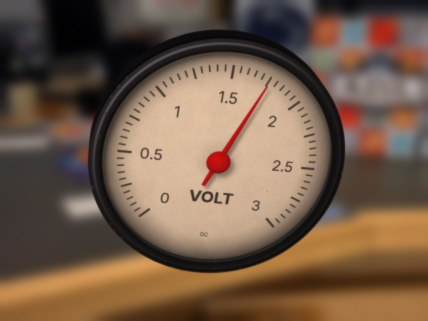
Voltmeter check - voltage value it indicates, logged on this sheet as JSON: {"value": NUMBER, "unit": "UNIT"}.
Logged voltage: {"value": 1.75, "unit": "V"}
